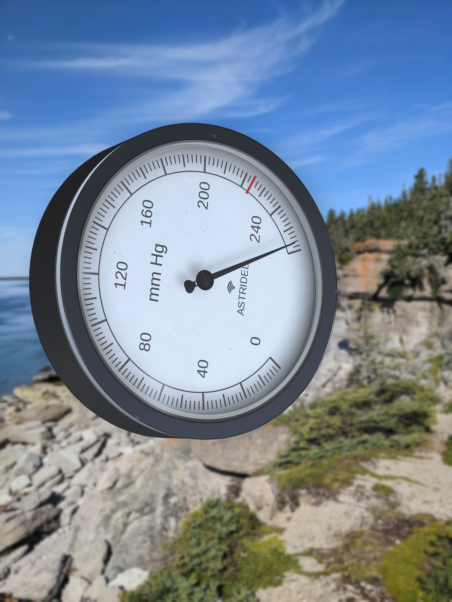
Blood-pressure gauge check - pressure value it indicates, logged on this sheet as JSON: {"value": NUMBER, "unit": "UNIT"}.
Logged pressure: {"value": 256, "unit": "mmHg"}
